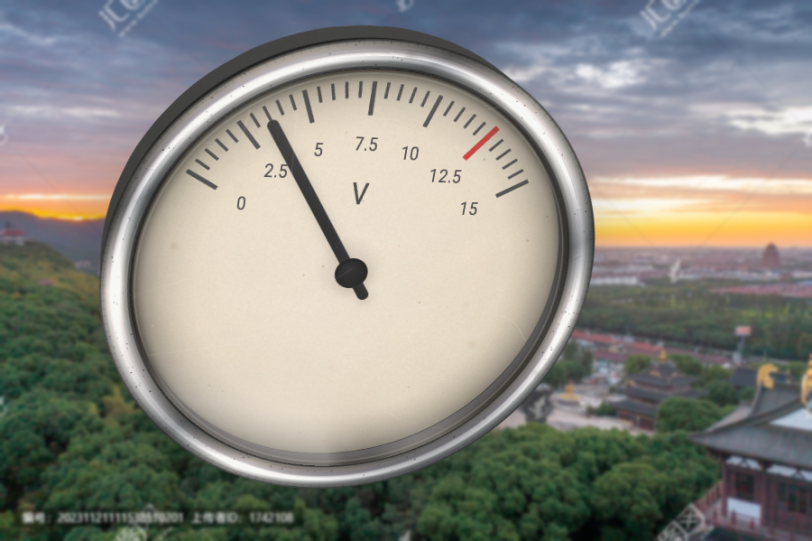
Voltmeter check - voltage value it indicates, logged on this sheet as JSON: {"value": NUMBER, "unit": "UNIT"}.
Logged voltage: {"value": 3.5, "unit": "V"}
